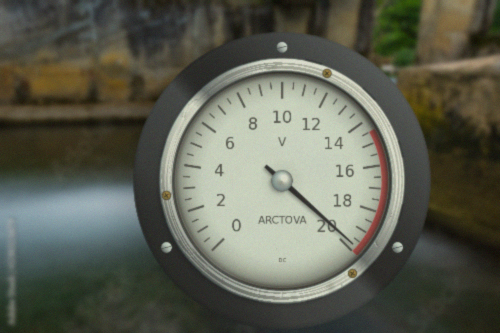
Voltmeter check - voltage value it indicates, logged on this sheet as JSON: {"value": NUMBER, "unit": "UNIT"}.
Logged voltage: {"value": 19.75, "unit": "V"}
